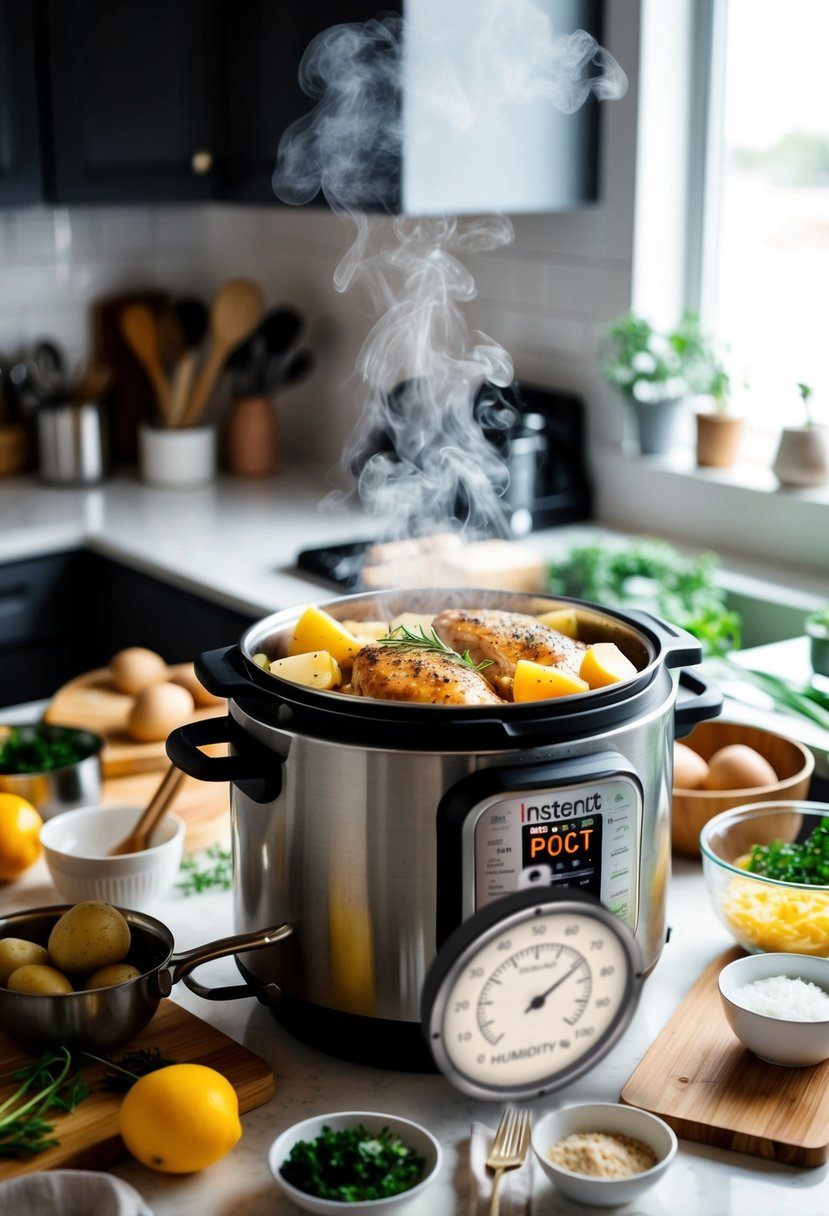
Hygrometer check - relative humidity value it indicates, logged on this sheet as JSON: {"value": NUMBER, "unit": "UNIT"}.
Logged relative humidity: {"value": 70, "unit": "%"}
